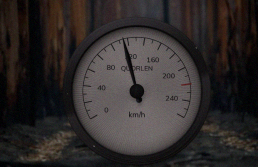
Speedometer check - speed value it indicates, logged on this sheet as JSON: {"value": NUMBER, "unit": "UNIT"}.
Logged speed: {"value": 115, "unit": "km/h"}
